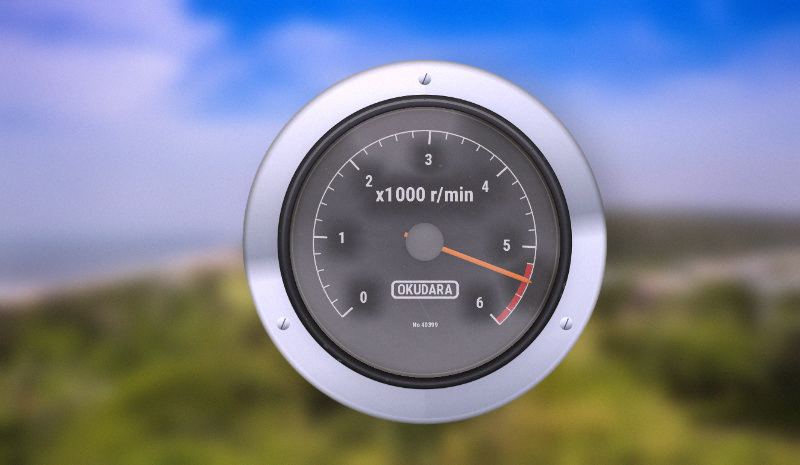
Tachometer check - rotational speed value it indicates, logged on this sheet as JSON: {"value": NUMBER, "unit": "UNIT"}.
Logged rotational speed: {"value": 5400, "unit": "rpm"}
